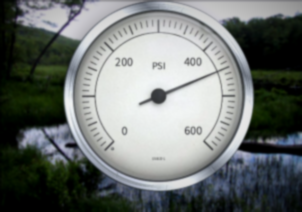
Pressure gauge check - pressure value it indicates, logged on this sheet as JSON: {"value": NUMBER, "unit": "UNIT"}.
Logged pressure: {"value": 450, "unit": "psi"}
